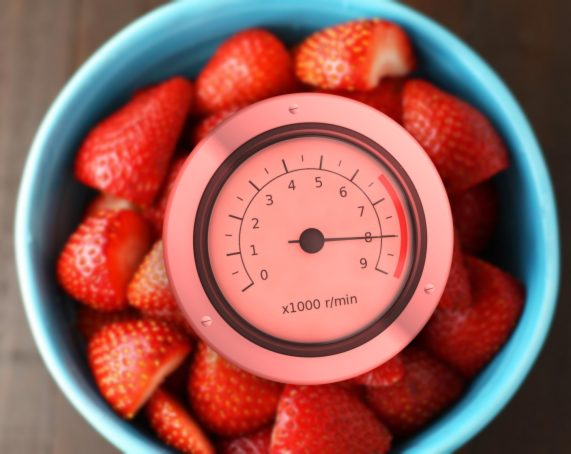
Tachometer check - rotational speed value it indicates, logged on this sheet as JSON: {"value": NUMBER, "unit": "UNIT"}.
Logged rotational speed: {"value": 8000, "unit": "rpm"}
